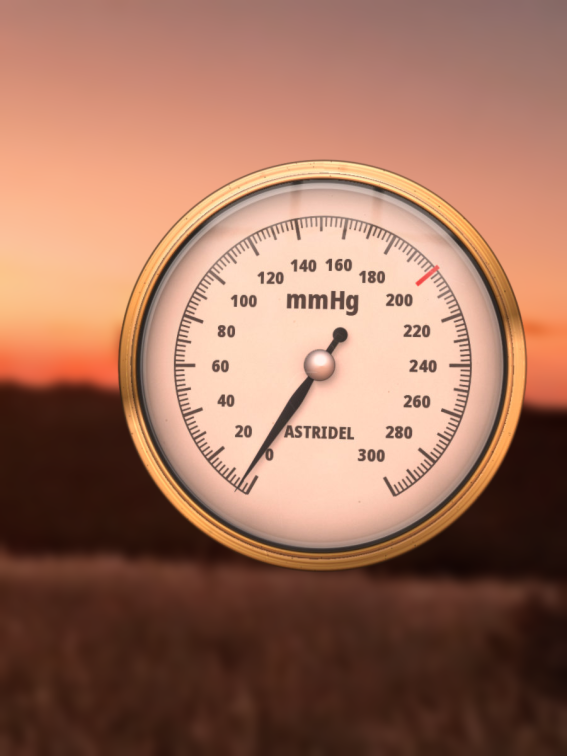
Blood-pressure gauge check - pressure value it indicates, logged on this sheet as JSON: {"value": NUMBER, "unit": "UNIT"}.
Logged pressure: {"value": 4, "unit": "mmHg"}
